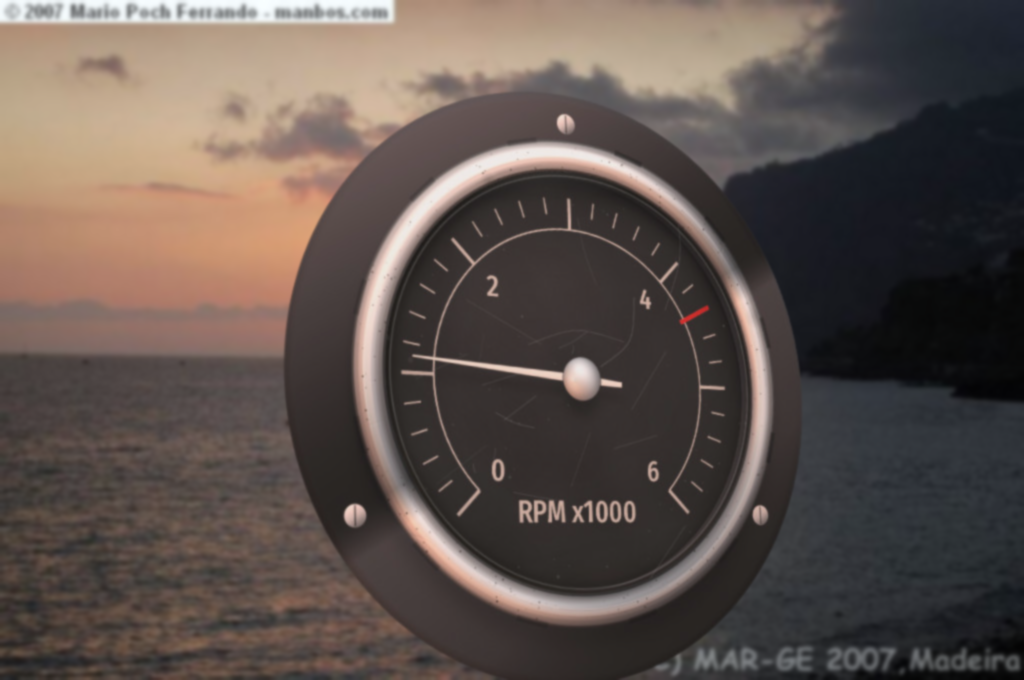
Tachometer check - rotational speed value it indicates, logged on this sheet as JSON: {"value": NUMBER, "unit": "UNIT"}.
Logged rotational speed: {"value": 1100, "unit": "rpm"}
